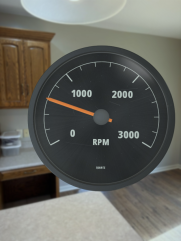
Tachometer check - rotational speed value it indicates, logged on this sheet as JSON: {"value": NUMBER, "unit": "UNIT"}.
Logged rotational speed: {"value": 600, "unit": "rpm"}
